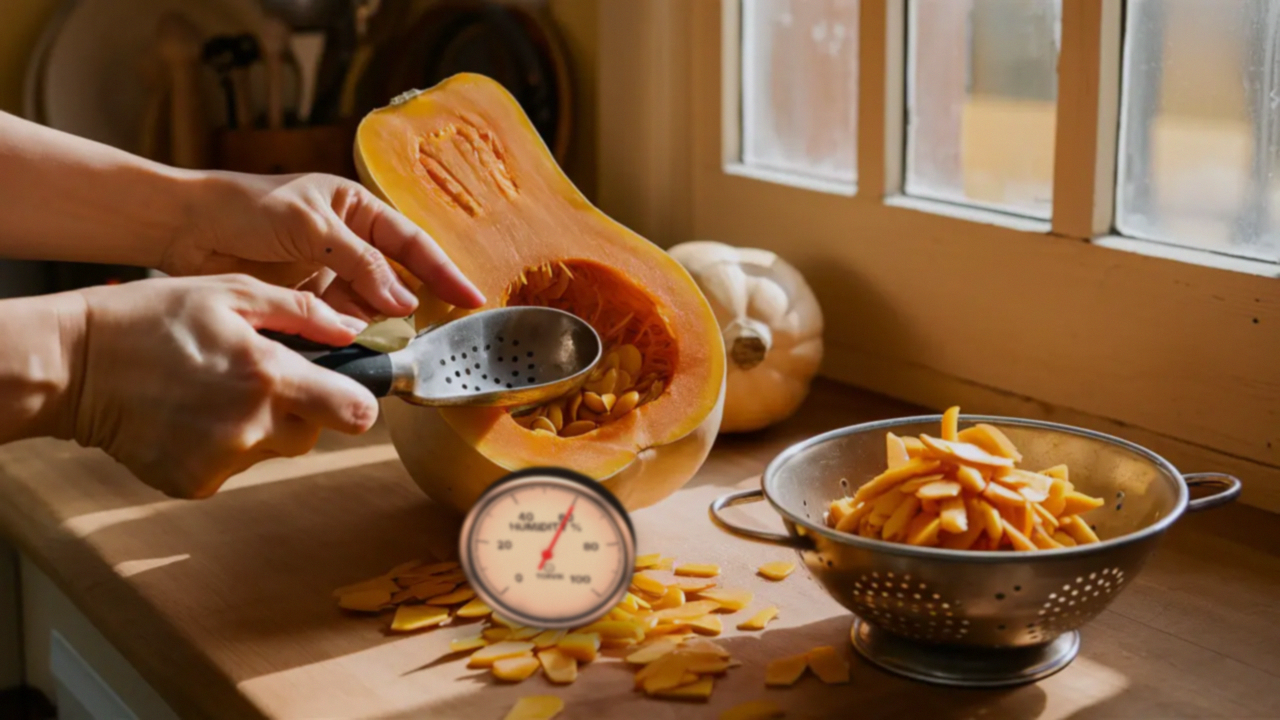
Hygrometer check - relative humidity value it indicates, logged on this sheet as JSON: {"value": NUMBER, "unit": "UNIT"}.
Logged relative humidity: {"value": 60, "unit": "%"}
